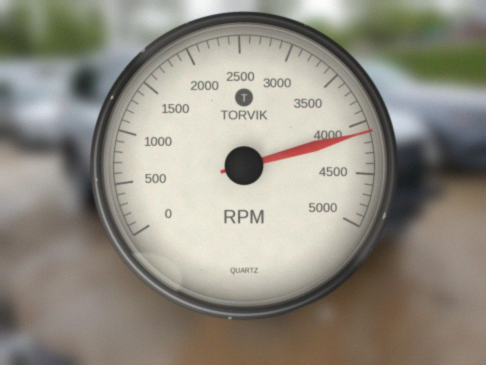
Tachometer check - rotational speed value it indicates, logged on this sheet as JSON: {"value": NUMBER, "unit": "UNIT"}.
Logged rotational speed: {"value": 4100, "unit": "rpm"}
